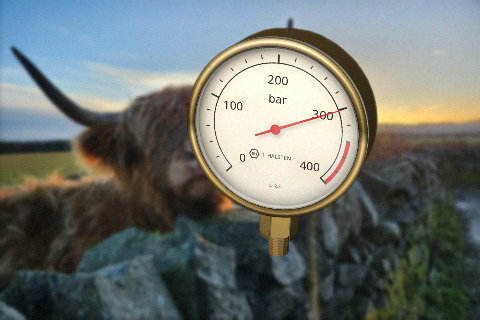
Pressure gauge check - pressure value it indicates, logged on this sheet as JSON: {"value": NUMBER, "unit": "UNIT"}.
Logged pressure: {"value": 300, "unit": "bar"}
